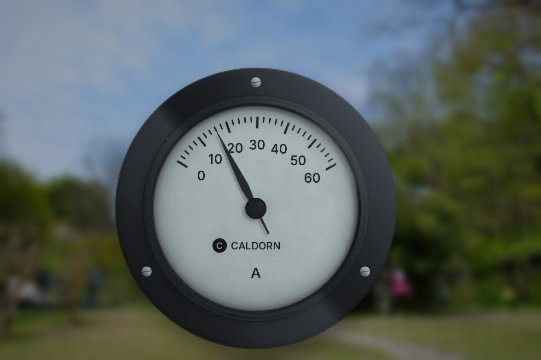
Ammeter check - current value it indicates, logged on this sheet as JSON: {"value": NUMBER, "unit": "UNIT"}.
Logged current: {"value": 16, "unit": "A"}
